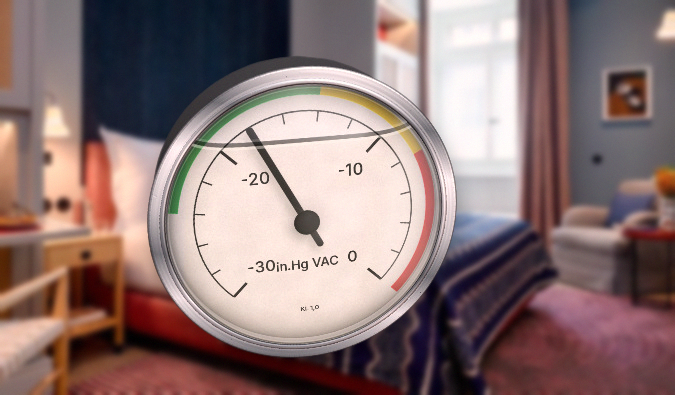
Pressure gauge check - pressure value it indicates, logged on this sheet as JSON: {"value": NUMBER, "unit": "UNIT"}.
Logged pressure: {"value": -18, "unit": "inHg"}
